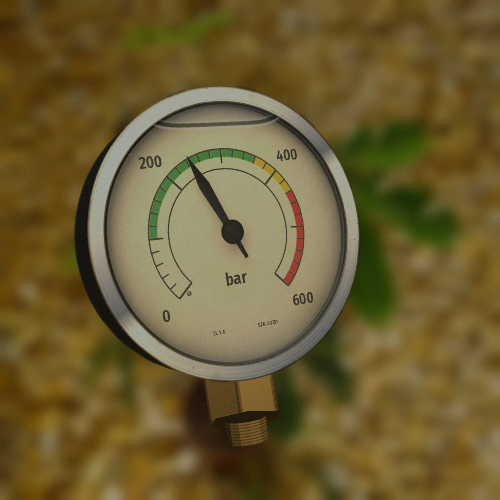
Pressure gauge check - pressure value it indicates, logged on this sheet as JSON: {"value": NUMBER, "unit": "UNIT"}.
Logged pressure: {"value": 240, "unit": "bar"}
